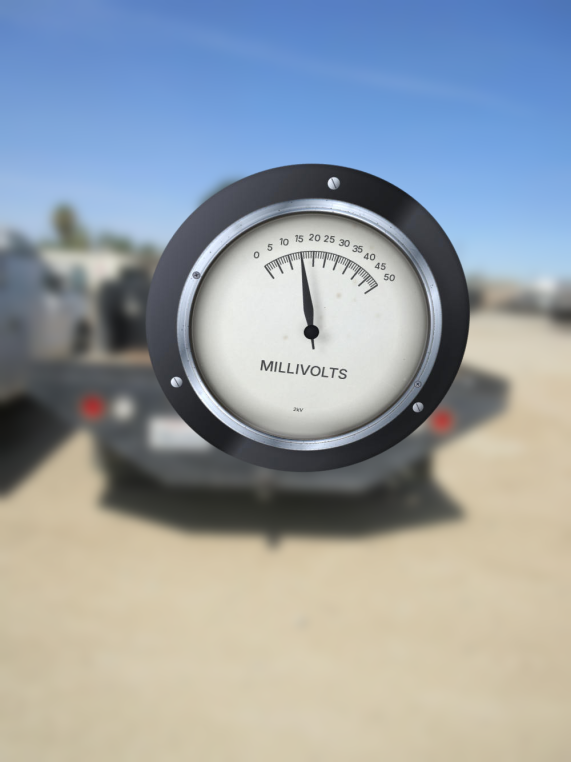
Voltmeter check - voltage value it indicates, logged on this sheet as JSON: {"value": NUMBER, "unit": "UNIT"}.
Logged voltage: {"value": 15, "unit": "mV"}
